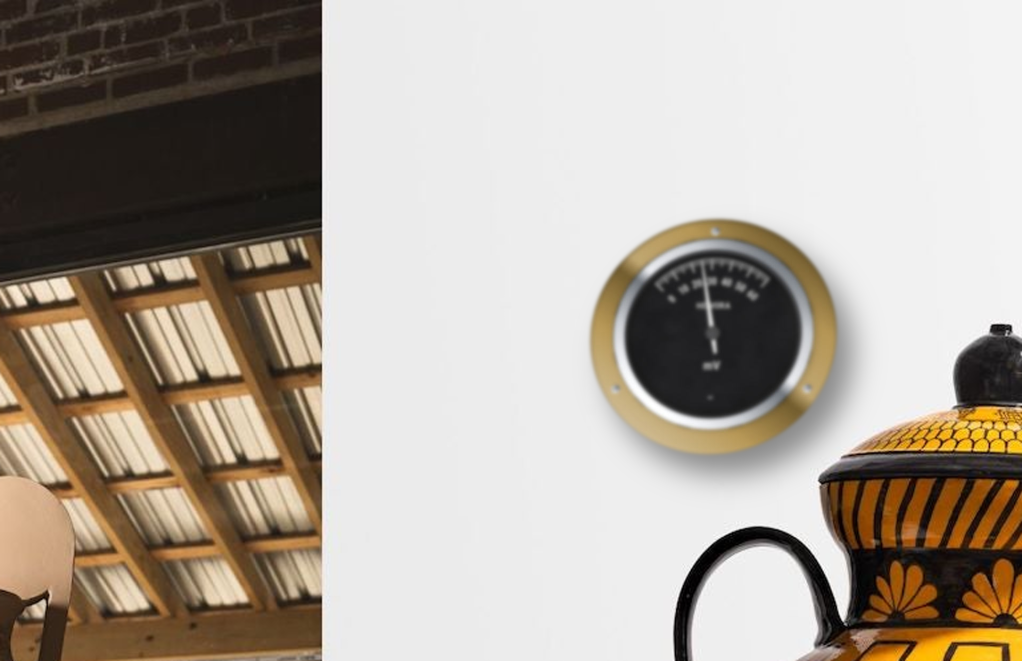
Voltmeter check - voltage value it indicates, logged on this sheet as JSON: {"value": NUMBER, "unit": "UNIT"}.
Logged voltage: {"value": 25, "unit": "mV"}
